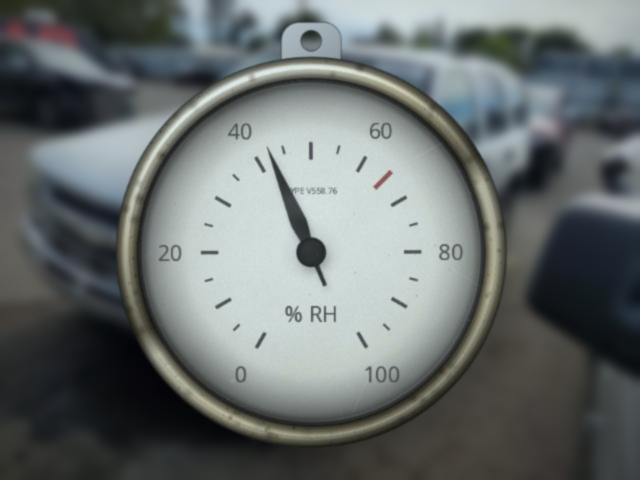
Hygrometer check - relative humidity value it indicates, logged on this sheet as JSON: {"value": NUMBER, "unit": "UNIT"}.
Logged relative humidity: {"value": 42.5, "unit": "%"}
